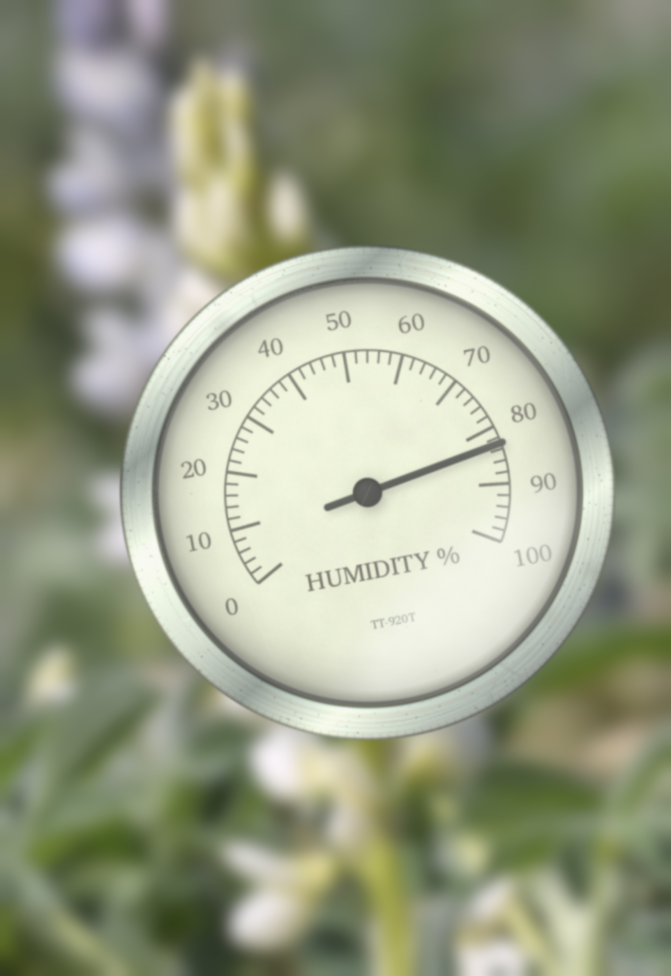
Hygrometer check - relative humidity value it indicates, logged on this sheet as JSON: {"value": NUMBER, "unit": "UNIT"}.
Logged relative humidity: {"value": 83, "unit": "%"}
